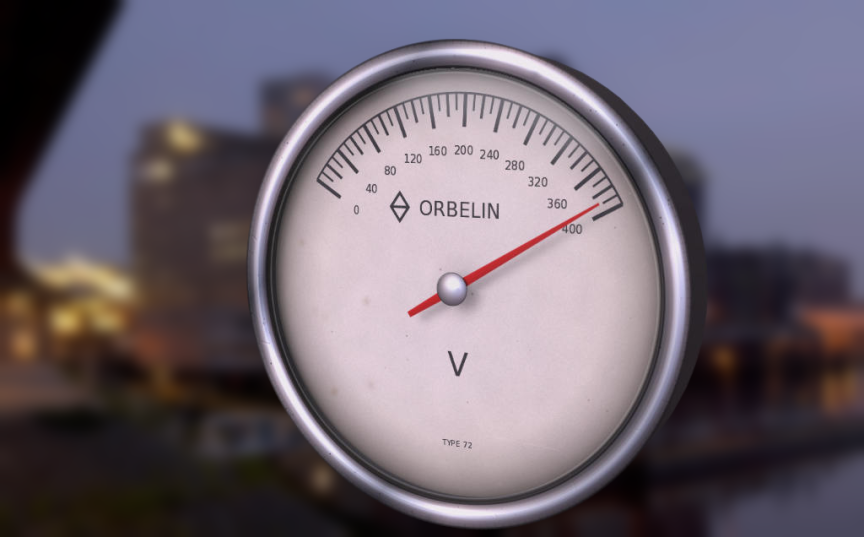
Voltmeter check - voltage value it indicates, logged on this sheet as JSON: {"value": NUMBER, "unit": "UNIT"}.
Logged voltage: {"value": 390, "unit": "V"}
